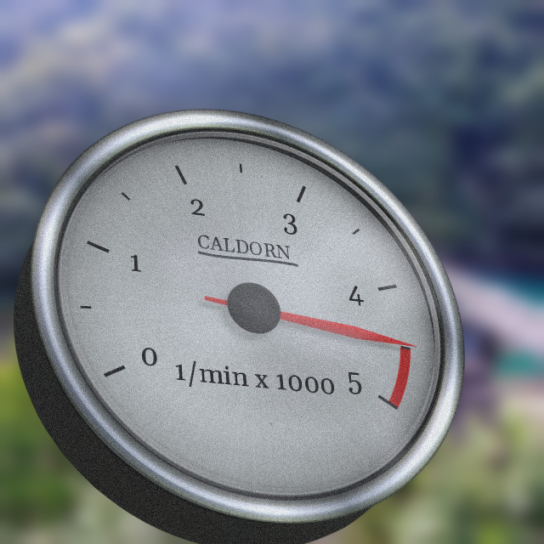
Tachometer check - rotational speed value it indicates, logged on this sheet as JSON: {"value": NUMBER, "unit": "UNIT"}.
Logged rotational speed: {"value": 4500, "unit": "rpm"}
